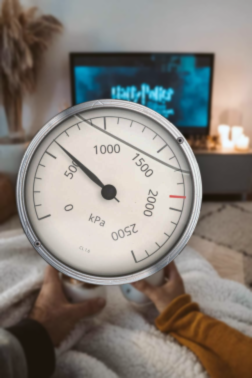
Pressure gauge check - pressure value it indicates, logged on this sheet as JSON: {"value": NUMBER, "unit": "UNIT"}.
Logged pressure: {"value": 600, "unit": "kPa"}
